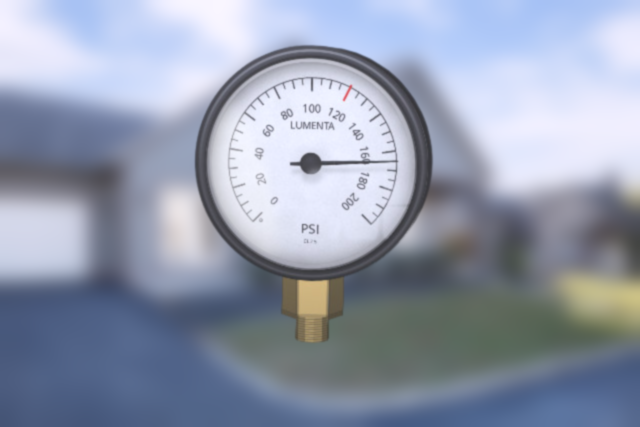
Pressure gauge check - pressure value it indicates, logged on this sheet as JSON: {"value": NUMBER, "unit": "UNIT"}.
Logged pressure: {"value": 165, "unit": "psi"}
